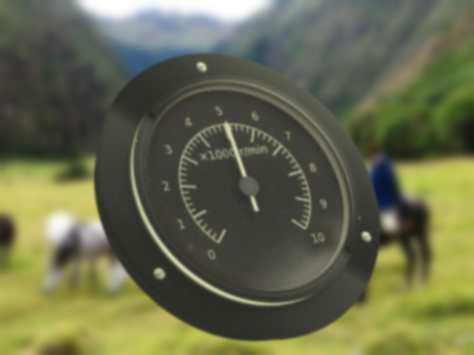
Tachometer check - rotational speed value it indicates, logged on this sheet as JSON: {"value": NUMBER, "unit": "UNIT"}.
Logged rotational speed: {"value": 5000, "unit": "rpm"}
